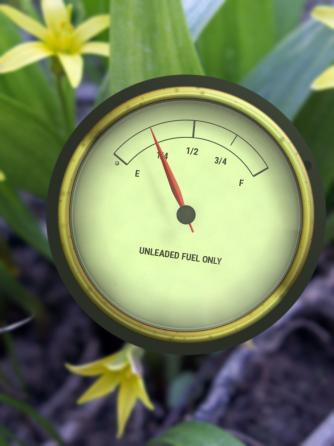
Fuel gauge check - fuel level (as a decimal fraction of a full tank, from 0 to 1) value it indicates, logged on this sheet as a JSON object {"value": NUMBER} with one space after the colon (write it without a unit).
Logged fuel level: {"value": 0.25}
